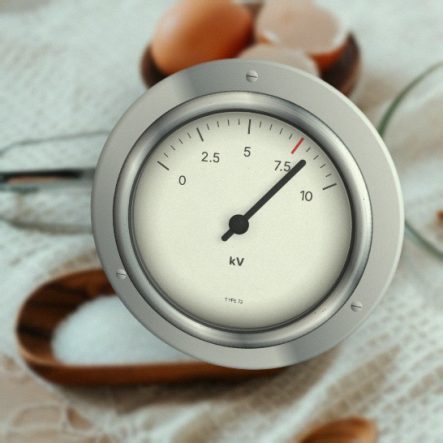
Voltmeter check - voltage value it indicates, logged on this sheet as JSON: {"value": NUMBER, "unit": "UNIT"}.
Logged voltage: {"value": 8.25, "unit": "kV"}
